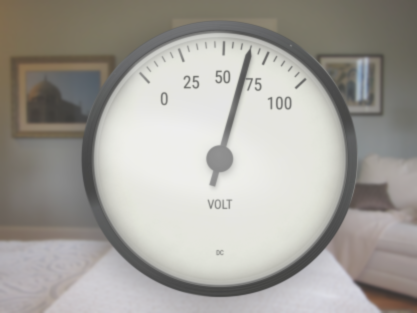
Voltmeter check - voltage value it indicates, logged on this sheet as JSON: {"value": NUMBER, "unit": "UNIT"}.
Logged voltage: {"value": 65, "unit": "V"}
